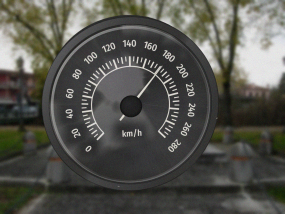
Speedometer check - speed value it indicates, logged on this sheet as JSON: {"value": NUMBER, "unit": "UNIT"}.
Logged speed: {"value": 180, "unit": "km/h"}
